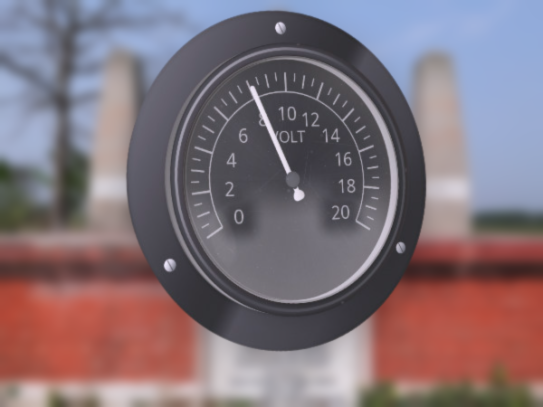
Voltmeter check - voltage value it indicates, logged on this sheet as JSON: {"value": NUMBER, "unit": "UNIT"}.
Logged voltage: {"value": 8, "unit": "V"}
